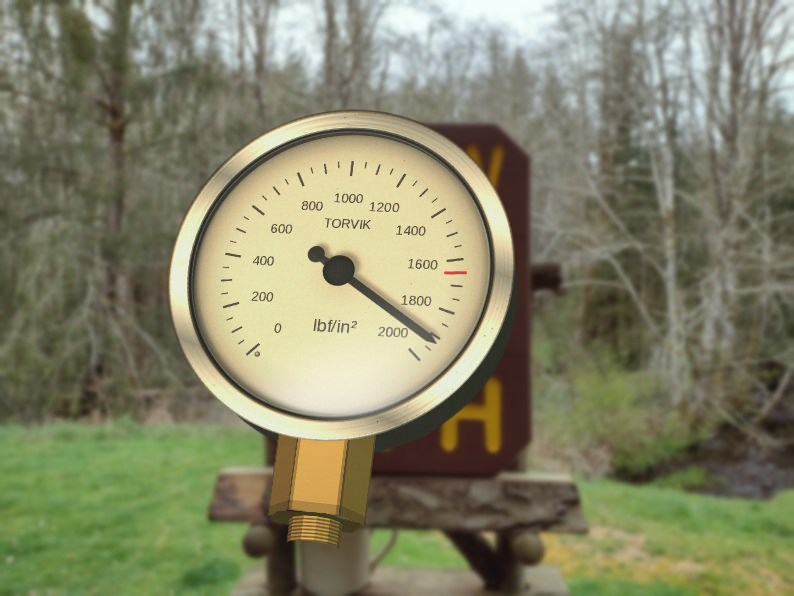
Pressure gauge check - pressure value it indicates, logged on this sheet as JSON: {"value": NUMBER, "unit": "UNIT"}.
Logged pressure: {"value": 1925, "unit": "psi"}
